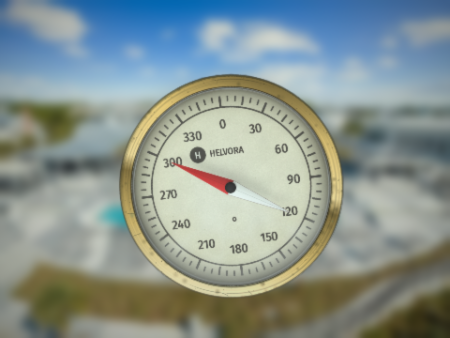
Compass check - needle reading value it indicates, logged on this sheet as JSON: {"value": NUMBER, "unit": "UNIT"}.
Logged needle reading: {"value": 300, "unit": "°"}
